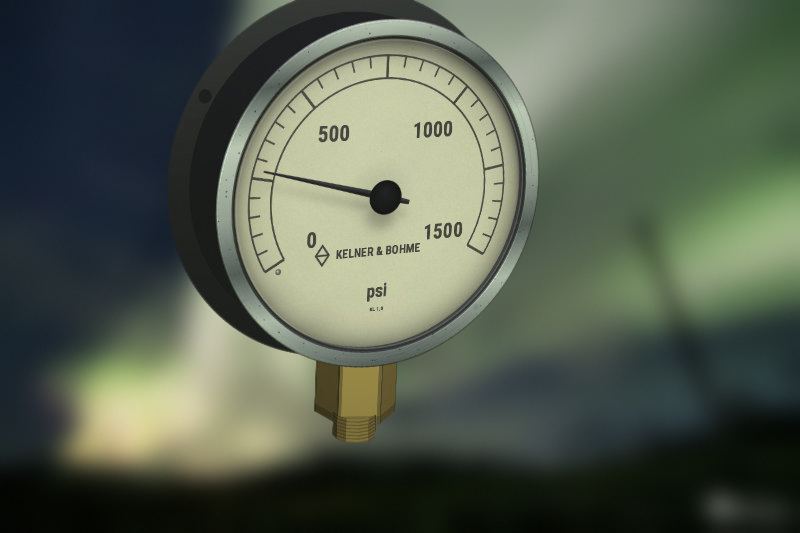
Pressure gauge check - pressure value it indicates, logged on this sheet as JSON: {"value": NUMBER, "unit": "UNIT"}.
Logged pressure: {"value": 275, "unit": "psi"}
